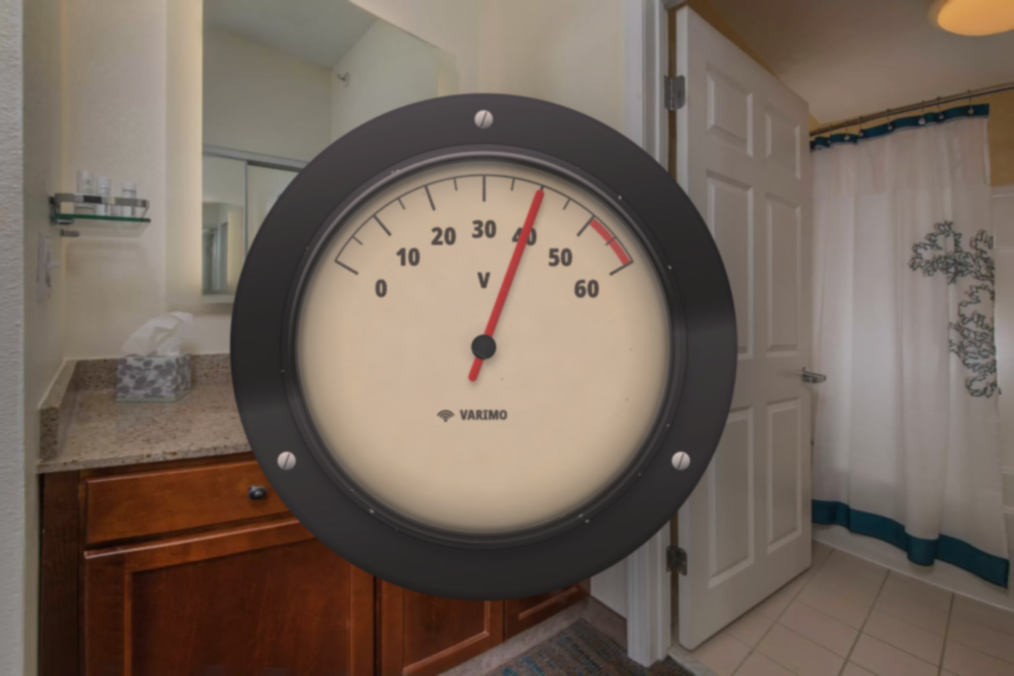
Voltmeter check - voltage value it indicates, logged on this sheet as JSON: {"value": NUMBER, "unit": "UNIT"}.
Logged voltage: {"value": 40, "unit": "V"}
